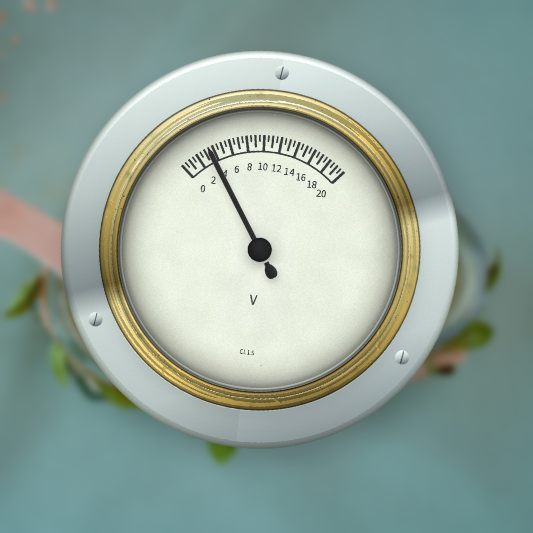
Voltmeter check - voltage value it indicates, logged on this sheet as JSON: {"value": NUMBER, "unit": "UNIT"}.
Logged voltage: {"value": 3.5, "unit": "V"}
